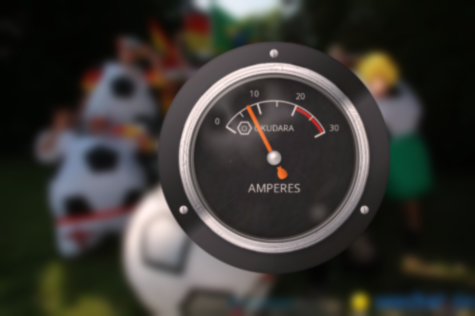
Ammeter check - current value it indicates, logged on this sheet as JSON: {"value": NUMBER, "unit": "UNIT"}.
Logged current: {"value": 7.5, "unit": "A"}
